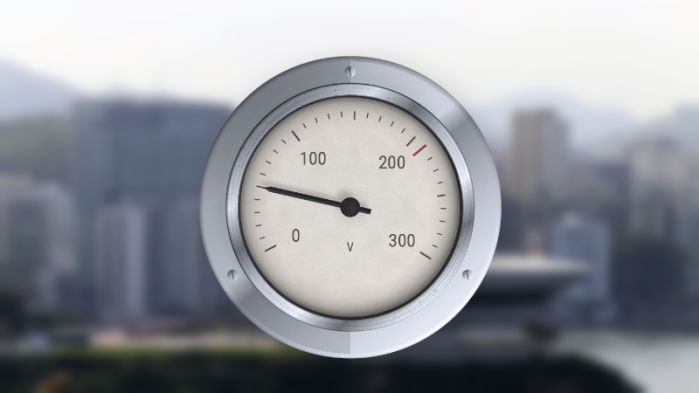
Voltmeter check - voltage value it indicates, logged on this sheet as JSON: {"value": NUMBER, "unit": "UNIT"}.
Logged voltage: {"value": 50, "unit": "V"}
